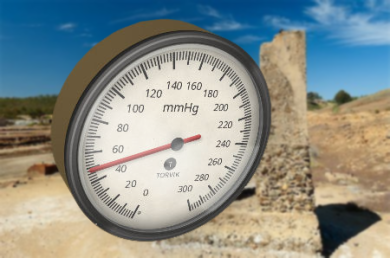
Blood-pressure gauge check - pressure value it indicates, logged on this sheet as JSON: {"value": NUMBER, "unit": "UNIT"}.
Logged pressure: {"value": 50, "unit": "mmHg"}
